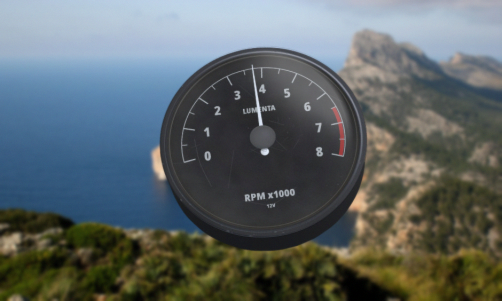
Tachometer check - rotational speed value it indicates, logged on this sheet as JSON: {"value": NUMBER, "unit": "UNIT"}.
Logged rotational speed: {"value": 3750, "unit": "rpm"}
